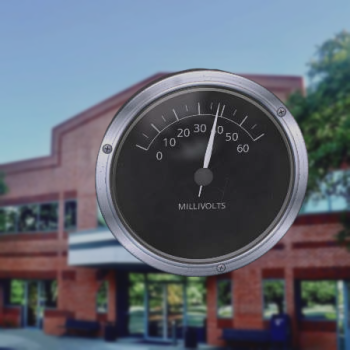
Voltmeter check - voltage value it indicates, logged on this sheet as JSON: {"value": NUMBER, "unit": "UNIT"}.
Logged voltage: {"value": 37.5, "unit": "mV"}
